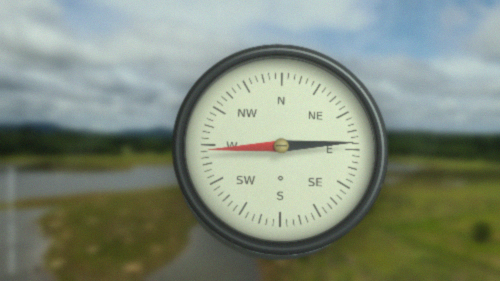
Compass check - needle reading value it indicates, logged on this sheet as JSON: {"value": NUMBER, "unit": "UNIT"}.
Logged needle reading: {"value": 265, "unit": "°"}
